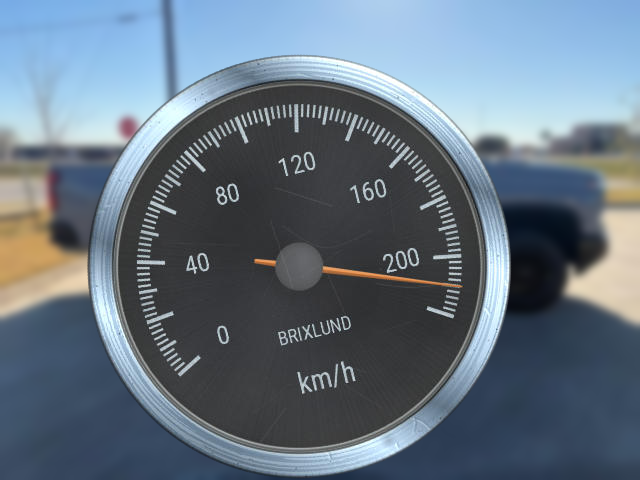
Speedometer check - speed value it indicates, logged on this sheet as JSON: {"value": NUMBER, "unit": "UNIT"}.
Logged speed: {"value": 210, "unit": "km/h"}
